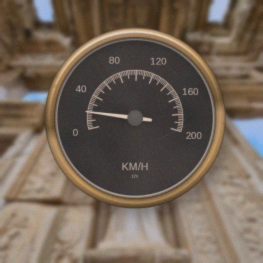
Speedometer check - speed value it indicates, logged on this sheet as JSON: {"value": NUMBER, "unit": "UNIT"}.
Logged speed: {"value": 20, "unit": "km/h"}
